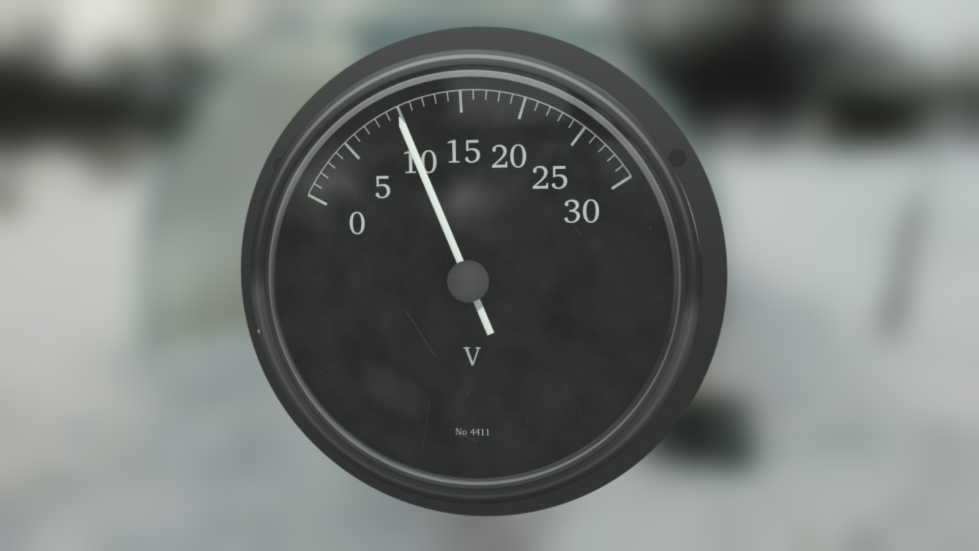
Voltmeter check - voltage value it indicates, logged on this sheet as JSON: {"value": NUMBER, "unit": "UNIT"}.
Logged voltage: {"value": 10, "unit": "V"}
